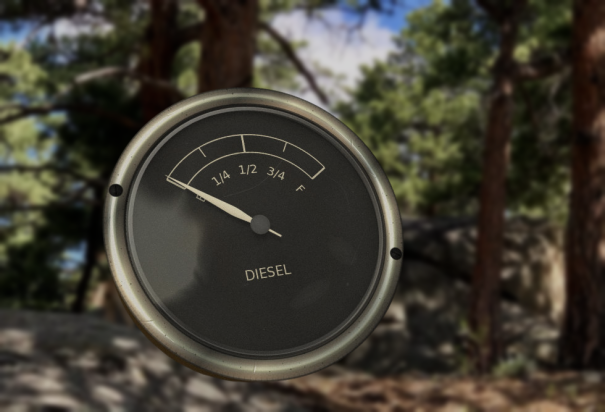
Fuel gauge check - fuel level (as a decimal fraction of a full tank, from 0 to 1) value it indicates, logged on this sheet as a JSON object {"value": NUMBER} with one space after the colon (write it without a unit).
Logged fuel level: {"value": 0}
